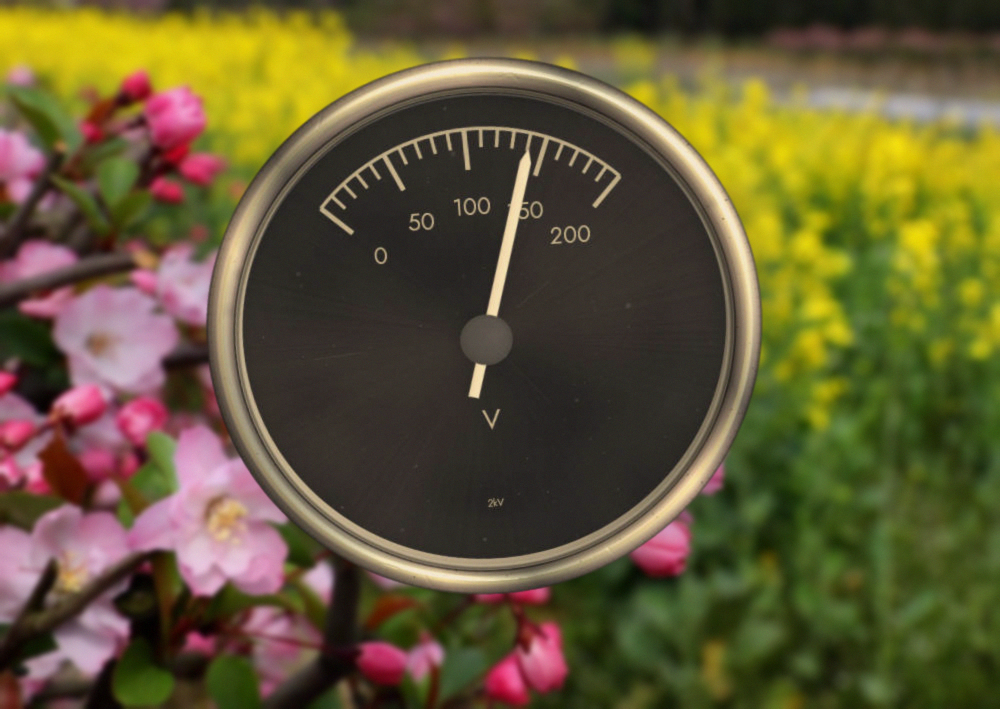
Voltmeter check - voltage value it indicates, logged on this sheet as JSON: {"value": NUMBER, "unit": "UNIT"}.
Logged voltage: {"value": 140, "unit": "V"}
